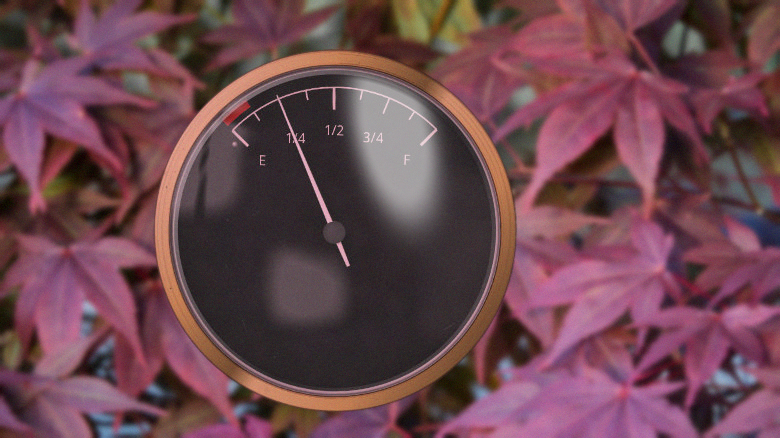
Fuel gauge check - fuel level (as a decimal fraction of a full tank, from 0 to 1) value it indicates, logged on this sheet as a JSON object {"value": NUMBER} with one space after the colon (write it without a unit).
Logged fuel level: {"value": 0.25}
